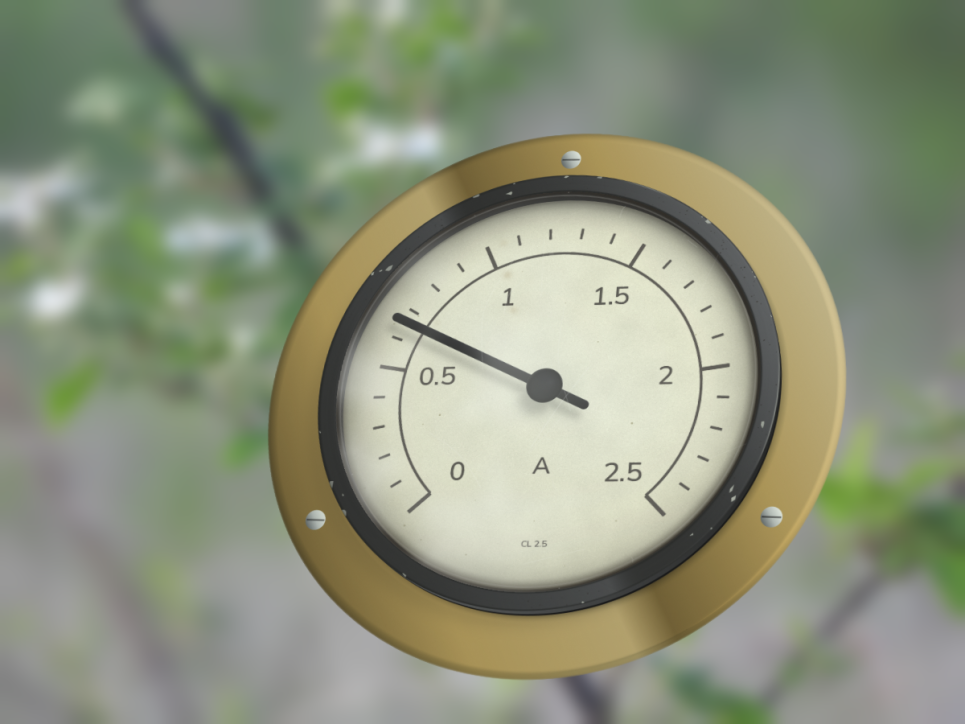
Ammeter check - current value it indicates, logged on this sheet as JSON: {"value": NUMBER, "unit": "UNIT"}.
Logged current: {"value": 0.65, "unit": "A"}
